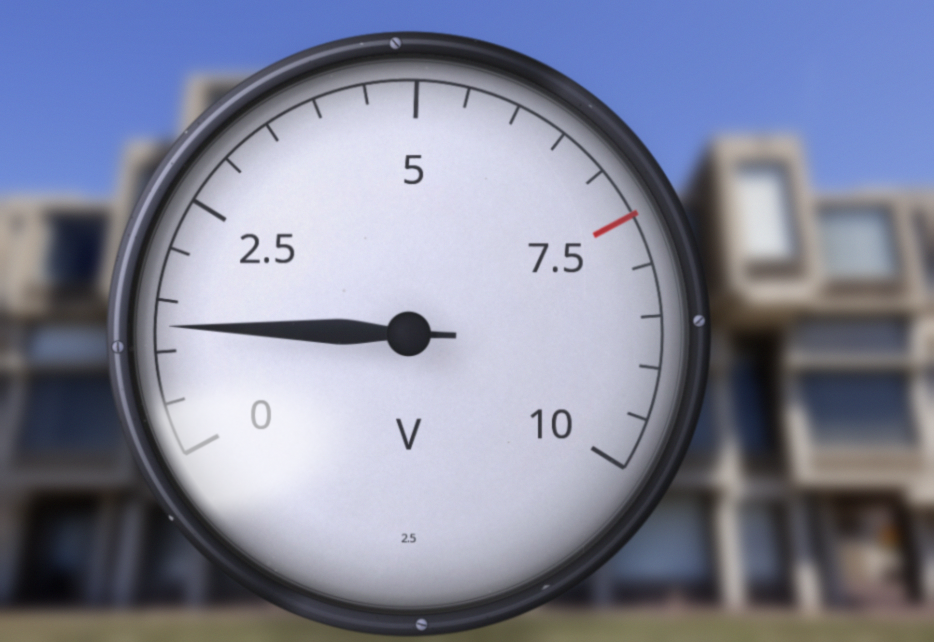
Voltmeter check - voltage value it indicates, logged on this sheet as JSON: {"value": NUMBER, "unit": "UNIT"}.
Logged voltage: {"value": 1.25, "unit": "V"}
